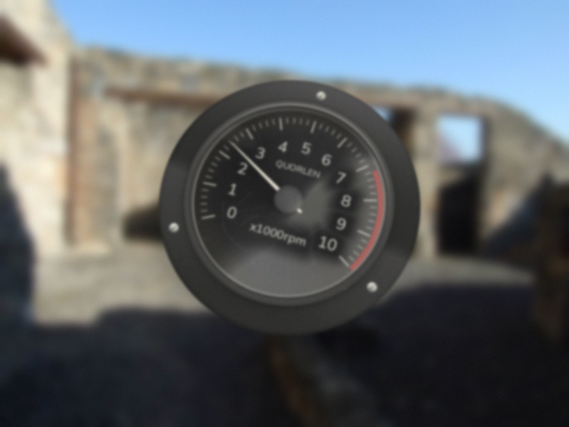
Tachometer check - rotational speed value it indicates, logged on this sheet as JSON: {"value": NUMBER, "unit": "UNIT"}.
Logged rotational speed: {"value": 2400, "unit": "rpm"}
